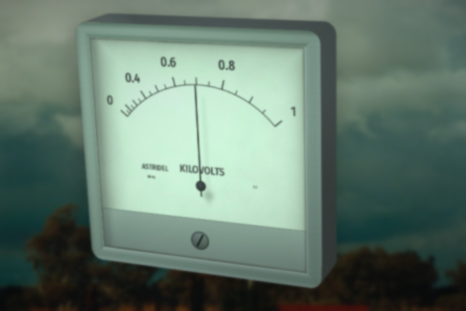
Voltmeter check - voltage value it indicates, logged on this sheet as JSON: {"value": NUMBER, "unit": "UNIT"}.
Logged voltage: {"value": 0.7, "unit": "kV"}
